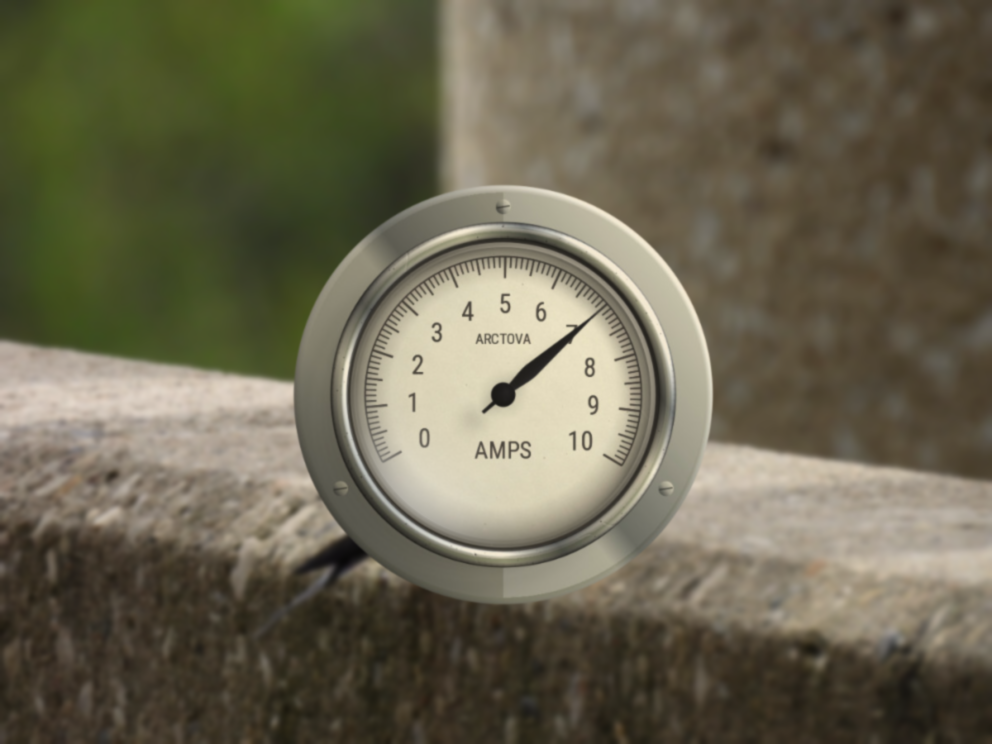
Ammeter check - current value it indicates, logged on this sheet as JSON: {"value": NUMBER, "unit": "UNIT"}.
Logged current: {"value": 7, "unit": "A"}
